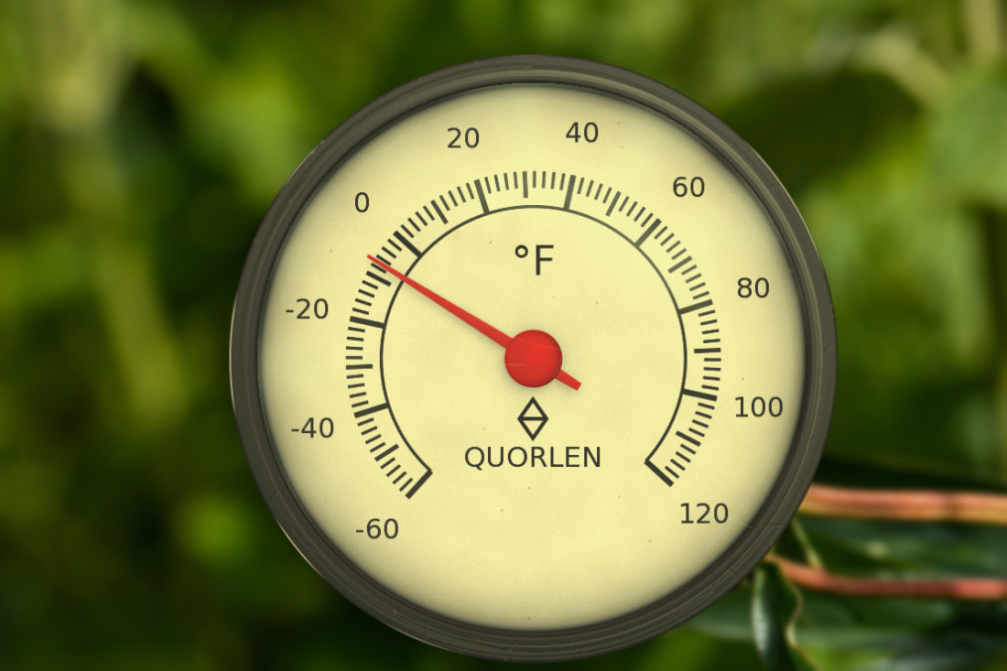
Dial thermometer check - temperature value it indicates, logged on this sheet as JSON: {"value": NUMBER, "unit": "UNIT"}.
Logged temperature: {"value": -7, "unit": "°F"}
